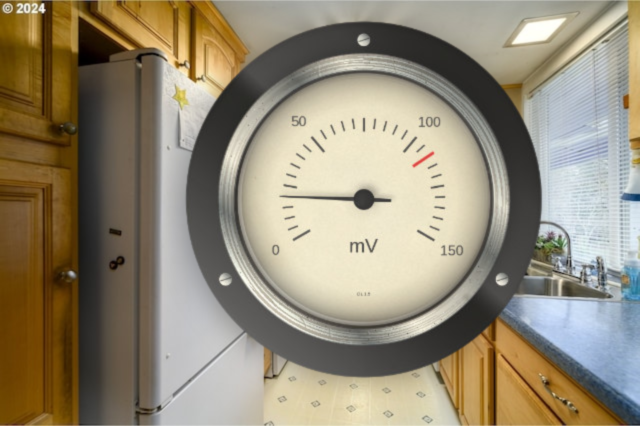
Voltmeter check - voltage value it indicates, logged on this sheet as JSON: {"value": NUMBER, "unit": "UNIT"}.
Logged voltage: {"value": 20, "unit": "mV"}
